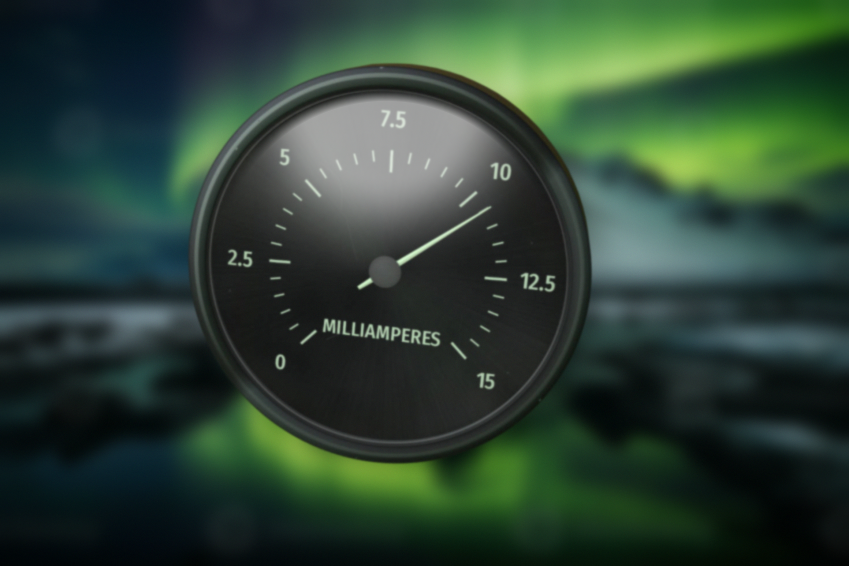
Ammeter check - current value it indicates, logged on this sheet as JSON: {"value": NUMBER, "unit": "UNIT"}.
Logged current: {"value": 10.5, "unit": "mA"}
